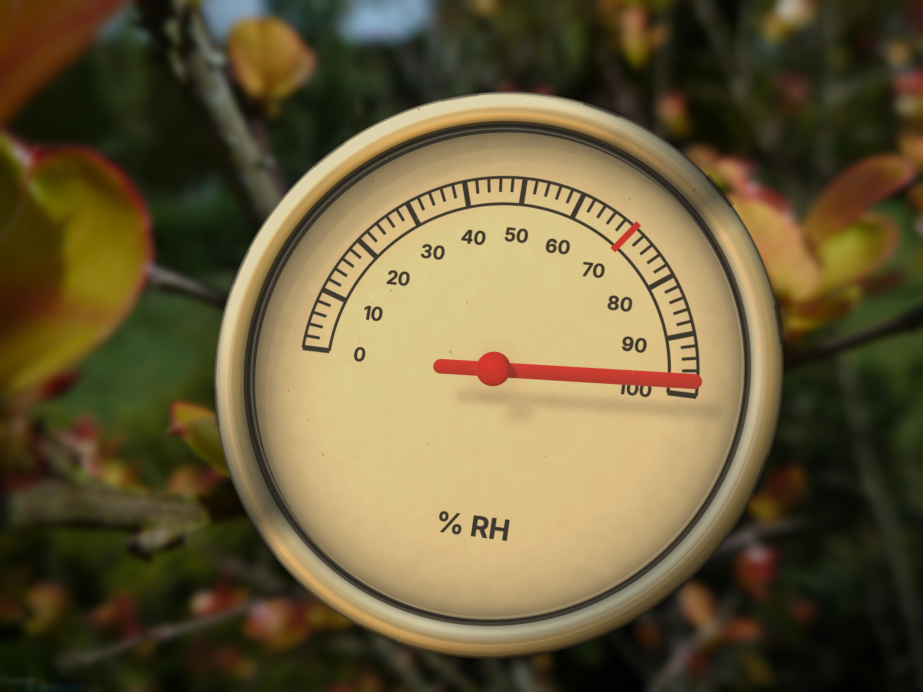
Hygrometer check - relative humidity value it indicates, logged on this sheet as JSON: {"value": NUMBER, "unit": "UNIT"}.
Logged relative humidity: {"value": 98, "unit": "%"}
